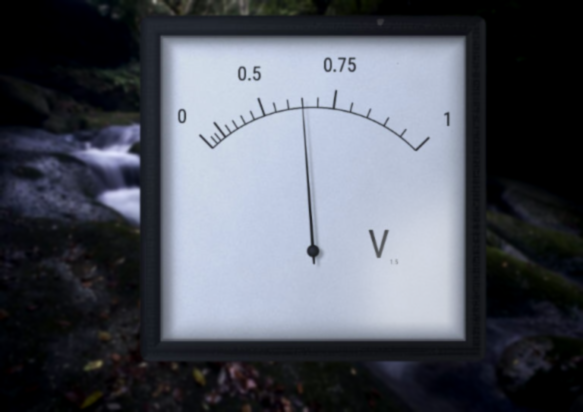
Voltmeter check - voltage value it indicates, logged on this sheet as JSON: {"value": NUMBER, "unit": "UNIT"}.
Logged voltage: {"value": 0.65, "unit": "V"}
